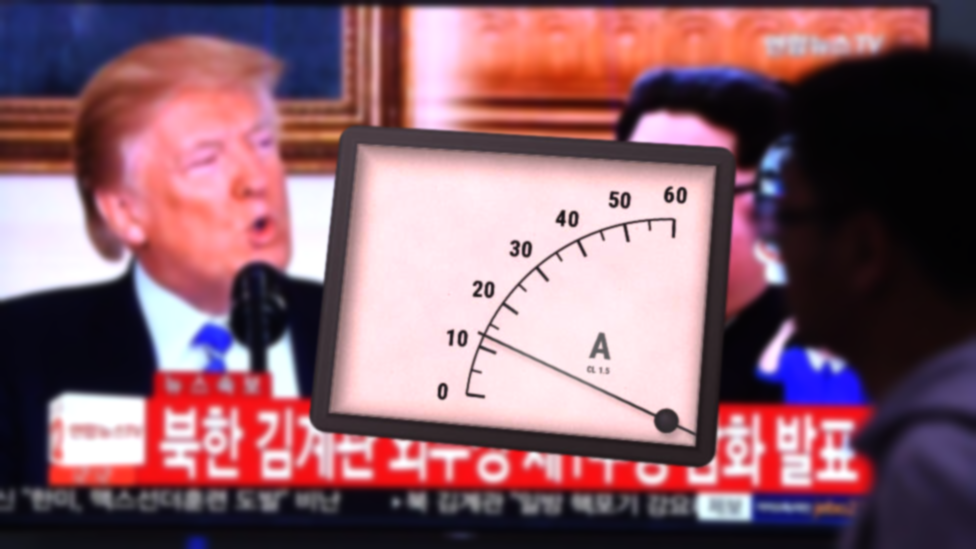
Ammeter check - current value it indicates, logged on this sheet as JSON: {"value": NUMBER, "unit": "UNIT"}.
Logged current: {"value": 12.5, "unit": "A"}
